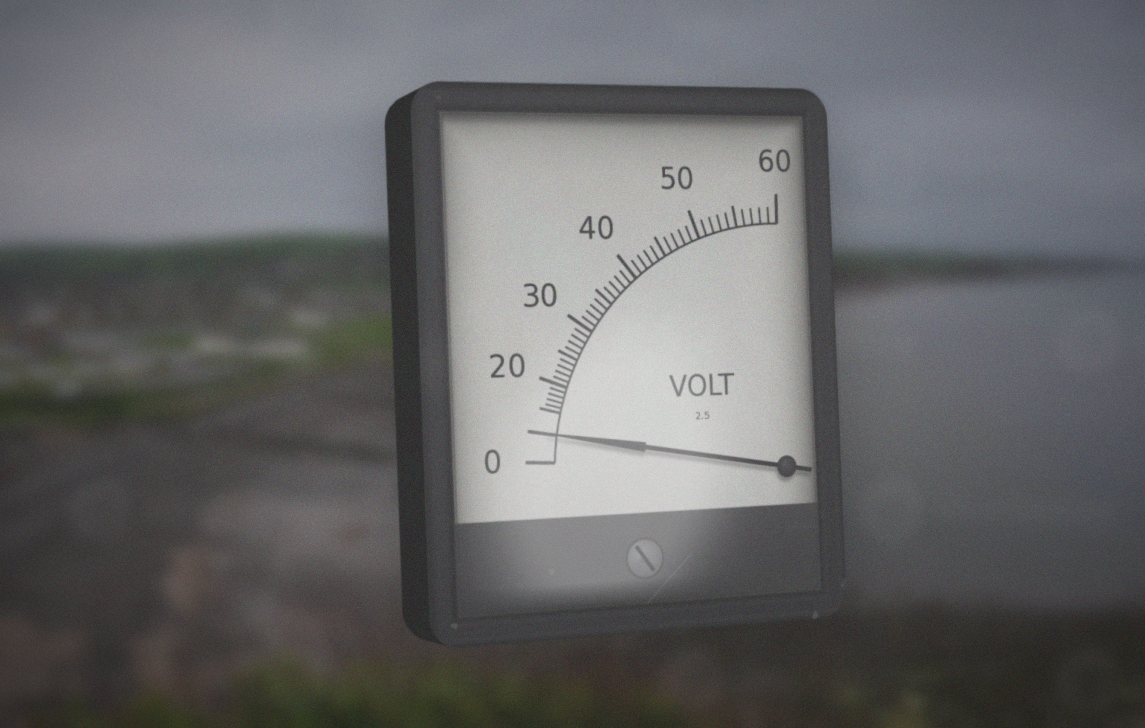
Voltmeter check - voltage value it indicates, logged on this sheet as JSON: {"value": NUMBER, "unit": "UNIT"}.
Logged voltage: {"value": 10, "unit": "V"}
